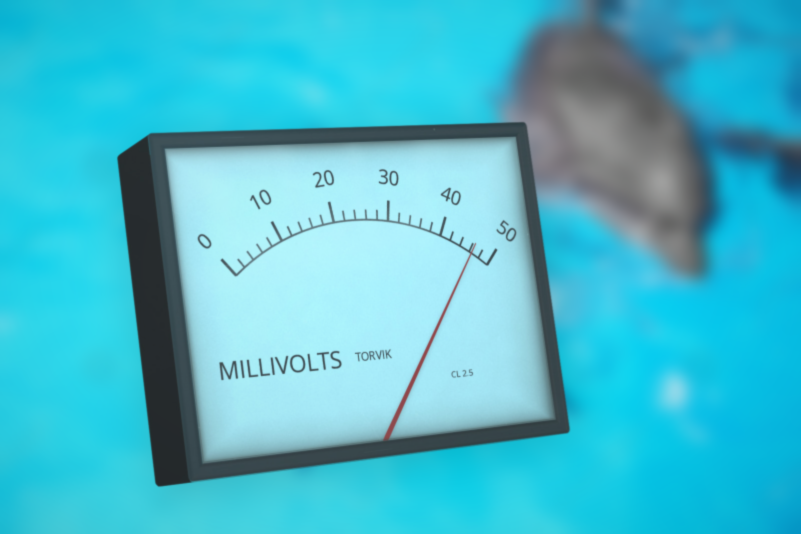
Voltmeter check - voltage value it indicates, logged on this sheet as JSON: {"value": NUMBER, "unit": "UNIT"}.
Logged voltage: {"value": 46, "unit": "mV"}
